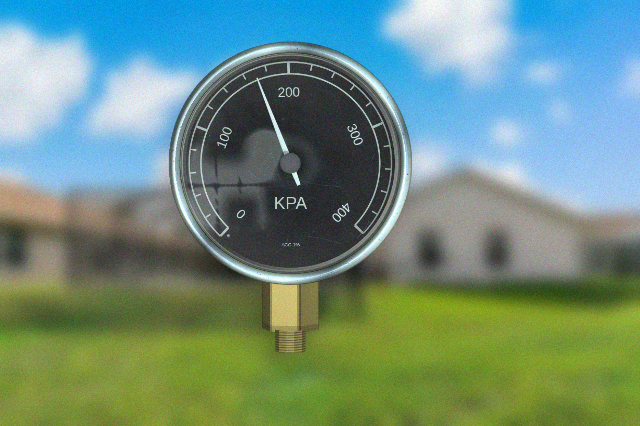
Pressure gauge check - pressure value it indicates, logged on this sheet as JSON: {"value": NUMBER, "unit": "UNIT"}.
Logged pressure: {"value": 170, "unit": "kPa"}
